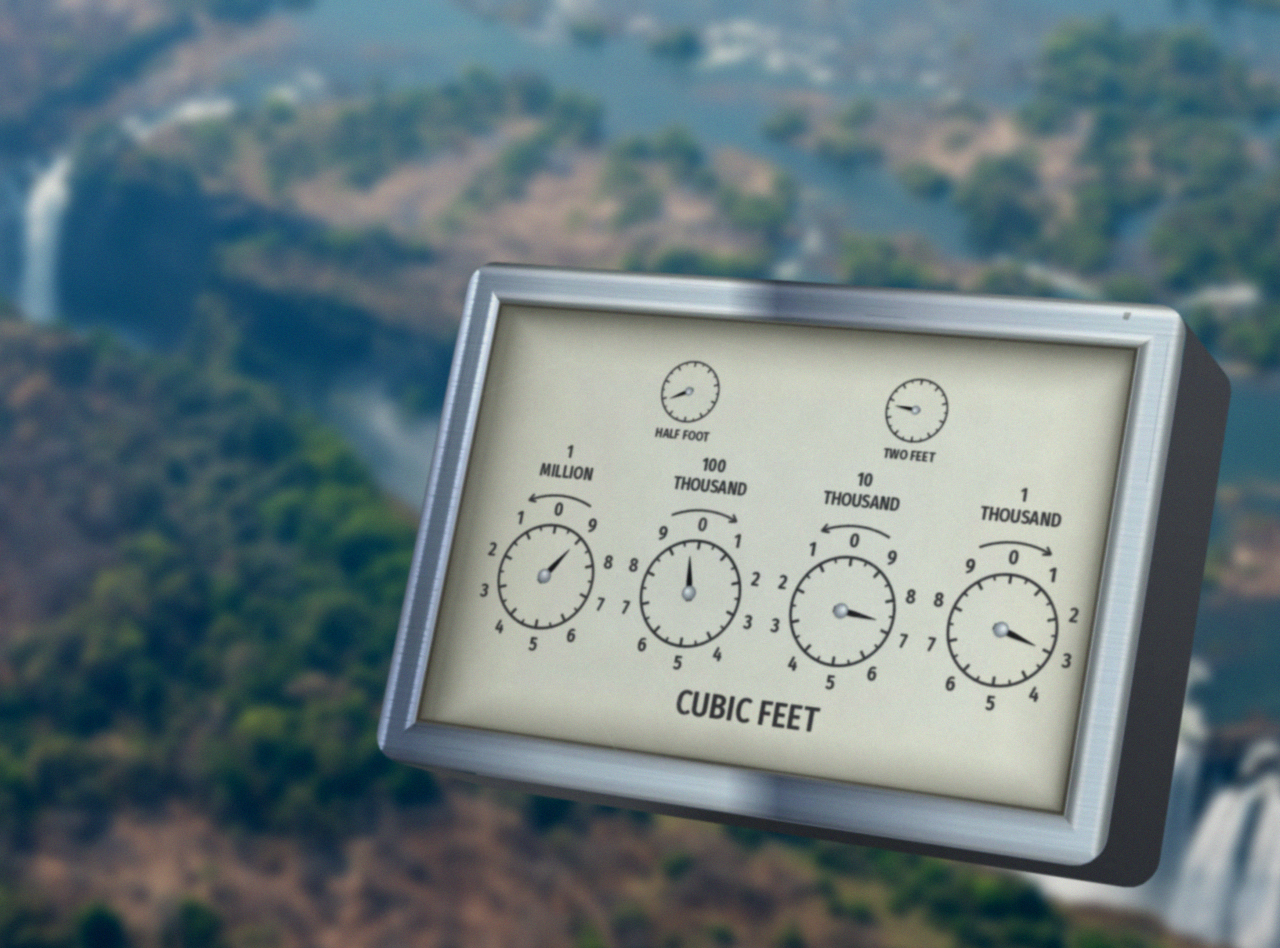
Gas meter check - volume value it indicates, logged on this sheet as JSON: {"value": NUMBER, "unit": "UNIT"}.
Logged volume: {"value": 897300, "unit": "ft³"}
